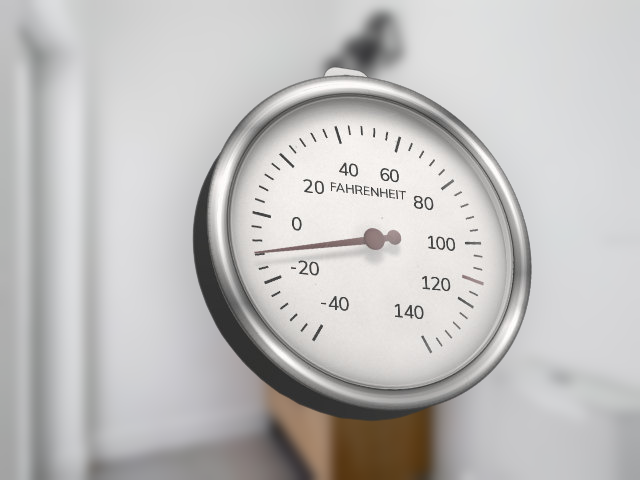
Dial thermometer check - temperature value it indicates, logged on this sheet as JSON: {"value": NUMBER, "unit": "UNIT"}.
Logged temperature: {"value": -12, "unit": "°F"}
